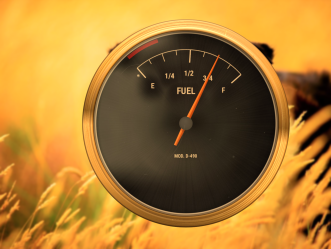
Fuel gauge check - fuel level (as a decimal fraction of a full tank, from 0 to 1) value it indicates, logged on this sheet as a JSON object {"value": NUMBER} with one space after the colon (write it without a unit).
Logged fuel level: {"value": 0.75}
